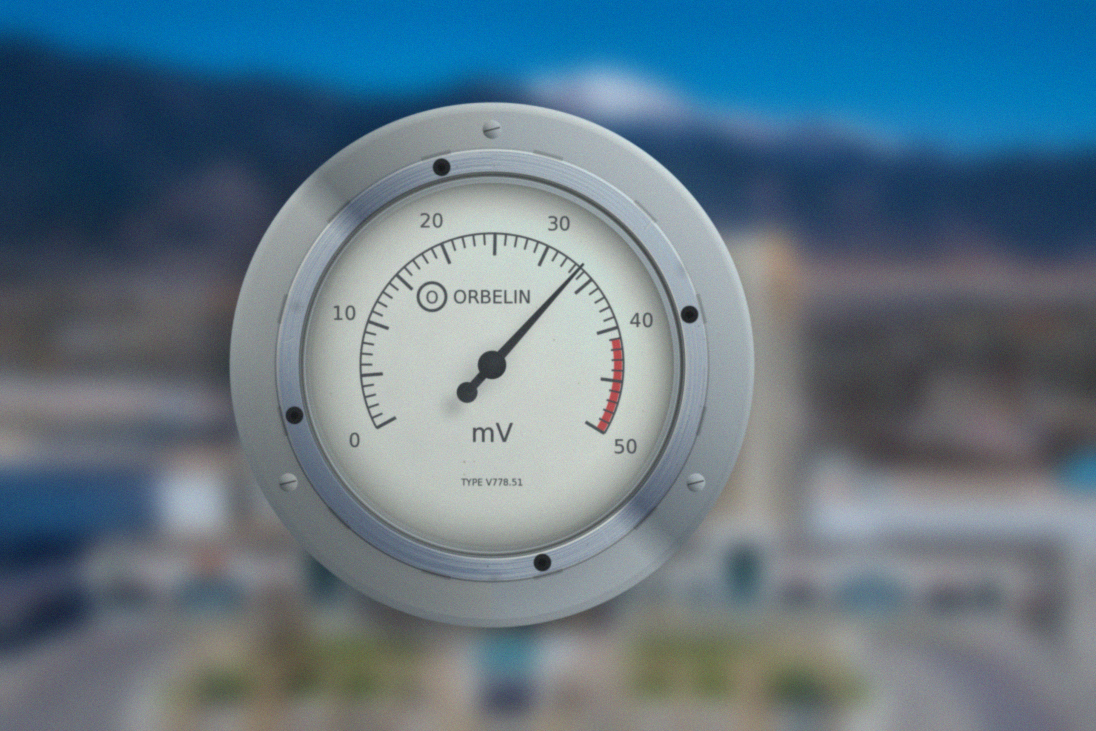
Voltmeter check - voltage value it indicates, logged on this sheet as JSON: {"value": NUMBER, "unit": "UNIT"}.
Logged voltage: {"value": 33.5, "unit": "mV"}
